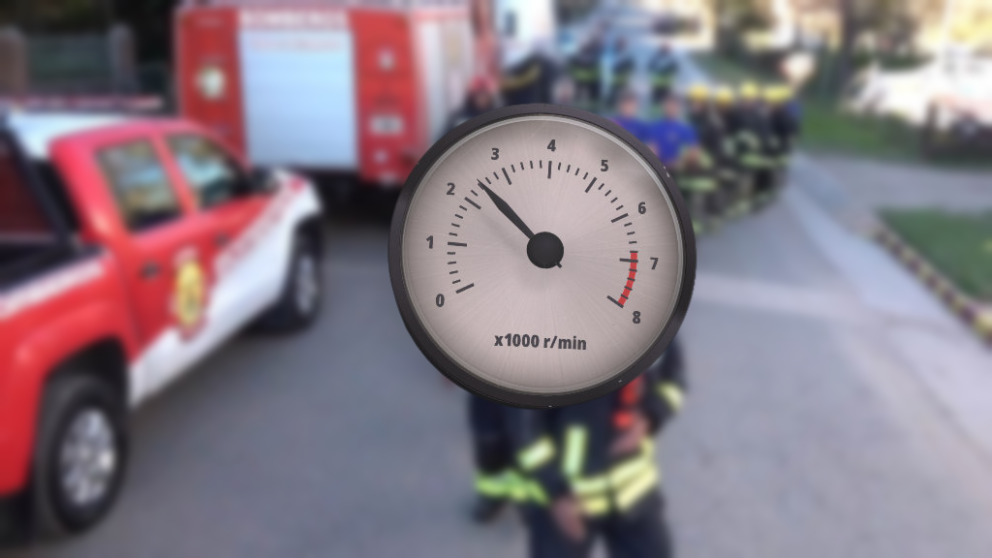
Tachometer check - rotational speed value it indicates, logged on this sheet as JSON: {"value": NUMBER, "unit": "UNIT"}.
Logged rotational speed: {"value": 2400, "unit": "rpm"}
